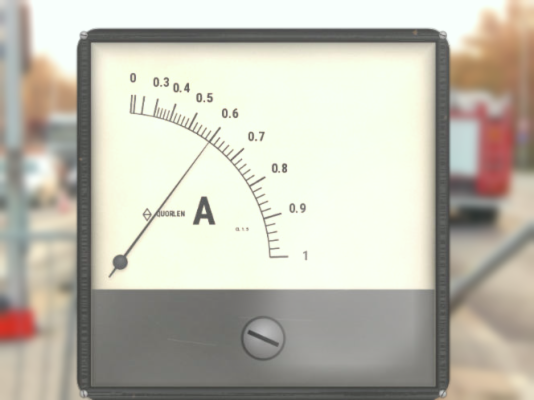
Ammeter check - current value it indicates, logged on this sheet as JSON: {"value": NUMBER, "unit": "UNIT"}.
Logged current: {"value": 0.6, "unit": "A"}
